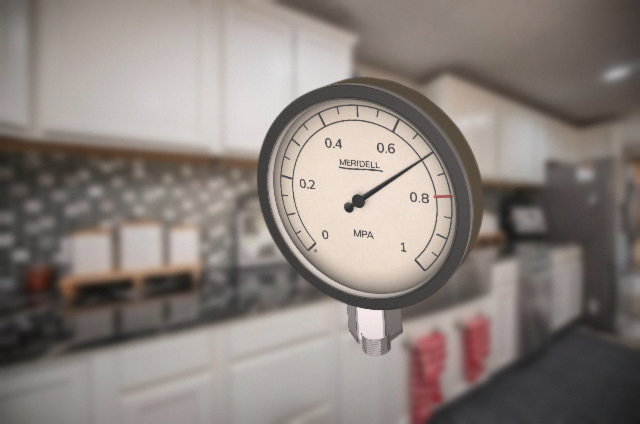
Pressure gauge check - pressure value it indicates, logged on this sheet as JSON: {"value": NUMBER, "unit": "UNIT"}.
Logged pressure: {"value": 0.7, "unit": "MPa"}
